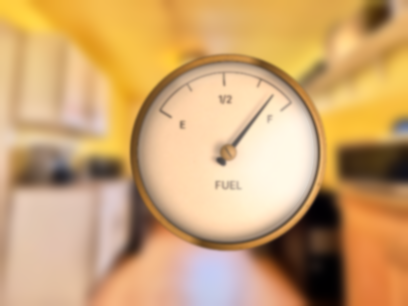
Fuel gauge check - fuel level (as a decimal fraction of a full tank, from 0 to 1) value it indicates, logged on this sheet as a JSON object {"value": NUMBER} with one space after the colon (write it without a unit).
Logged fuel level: {"value": 0.875}
